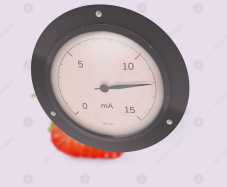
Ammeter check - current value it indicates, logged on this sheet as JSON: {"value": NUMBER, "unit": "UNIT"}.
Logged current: {"value": 12, "unit": "mA"}
